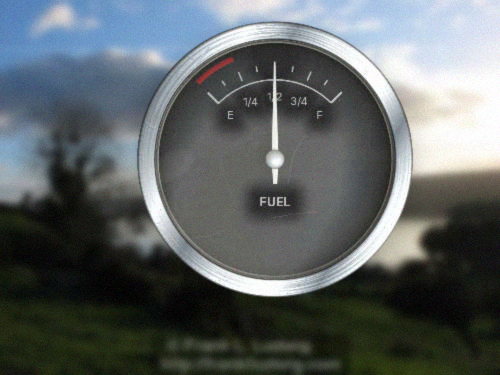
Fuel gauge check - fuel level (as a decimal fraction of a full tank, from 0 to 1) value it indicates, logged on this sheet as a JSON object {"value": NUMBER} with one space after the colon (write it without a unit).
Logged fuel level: {"value": 0.5}
